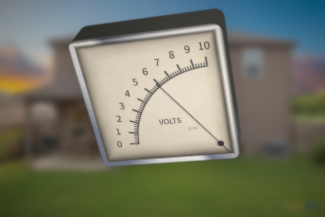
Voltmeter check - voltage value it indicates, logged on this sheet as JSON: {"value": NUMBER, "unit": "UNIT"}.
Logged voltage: {"value": 6, "unit": "V"}
